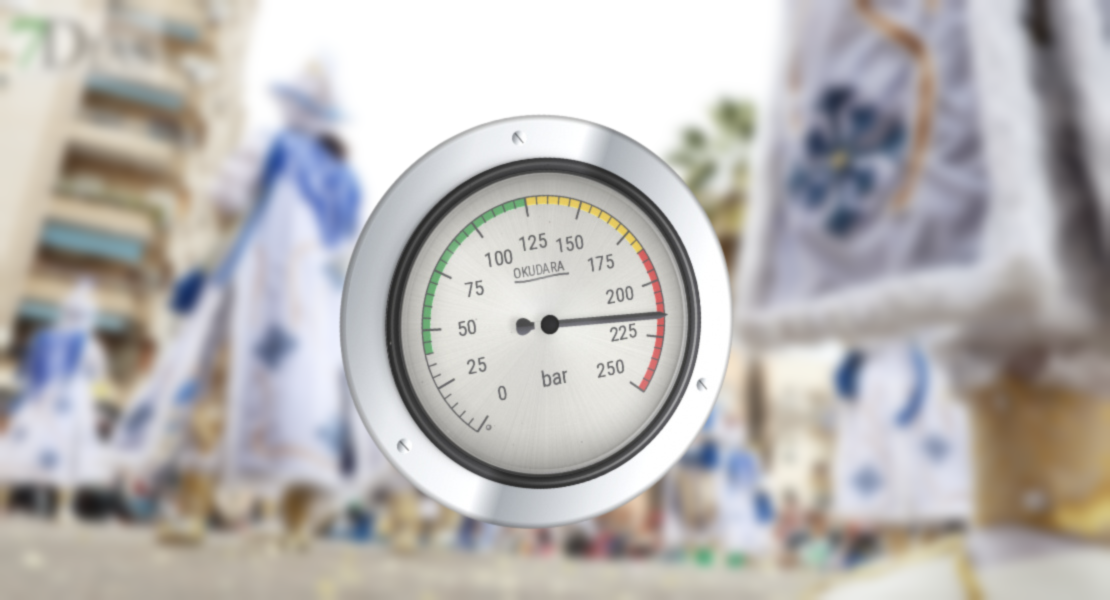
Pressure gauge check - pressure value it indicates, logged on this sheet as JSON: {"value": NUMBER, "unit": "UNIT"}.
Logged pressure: {"value": 215, "unit": "bar"}
